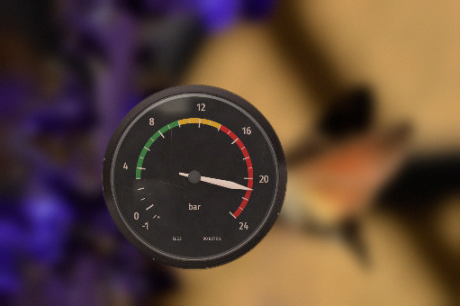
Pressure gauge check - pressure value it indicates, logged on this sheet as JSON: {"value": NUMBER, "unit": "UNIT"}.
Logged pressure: {"value": 21, "unit": "bar"}
